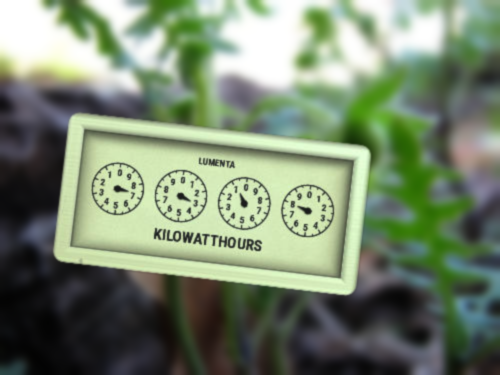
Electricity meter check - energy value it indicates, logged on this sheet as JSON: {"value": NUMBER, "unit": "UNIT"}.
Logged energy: {"value": 7308, "unit": "kWh"}
